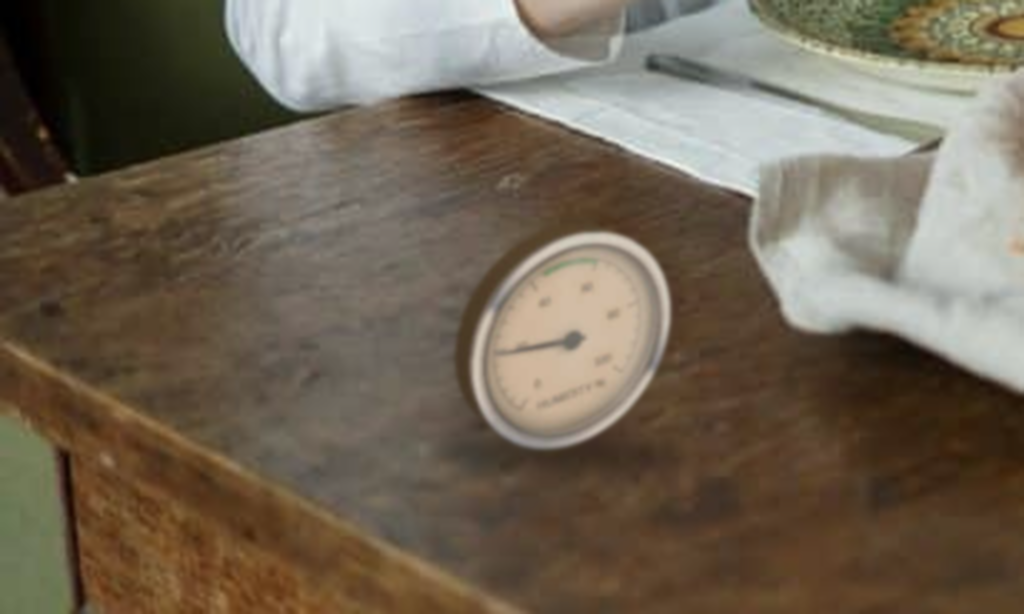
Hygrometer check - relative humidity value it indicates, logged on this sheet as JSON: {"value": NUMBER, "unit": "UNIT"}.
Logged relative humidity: {"value": 20, "unit": "%"}
